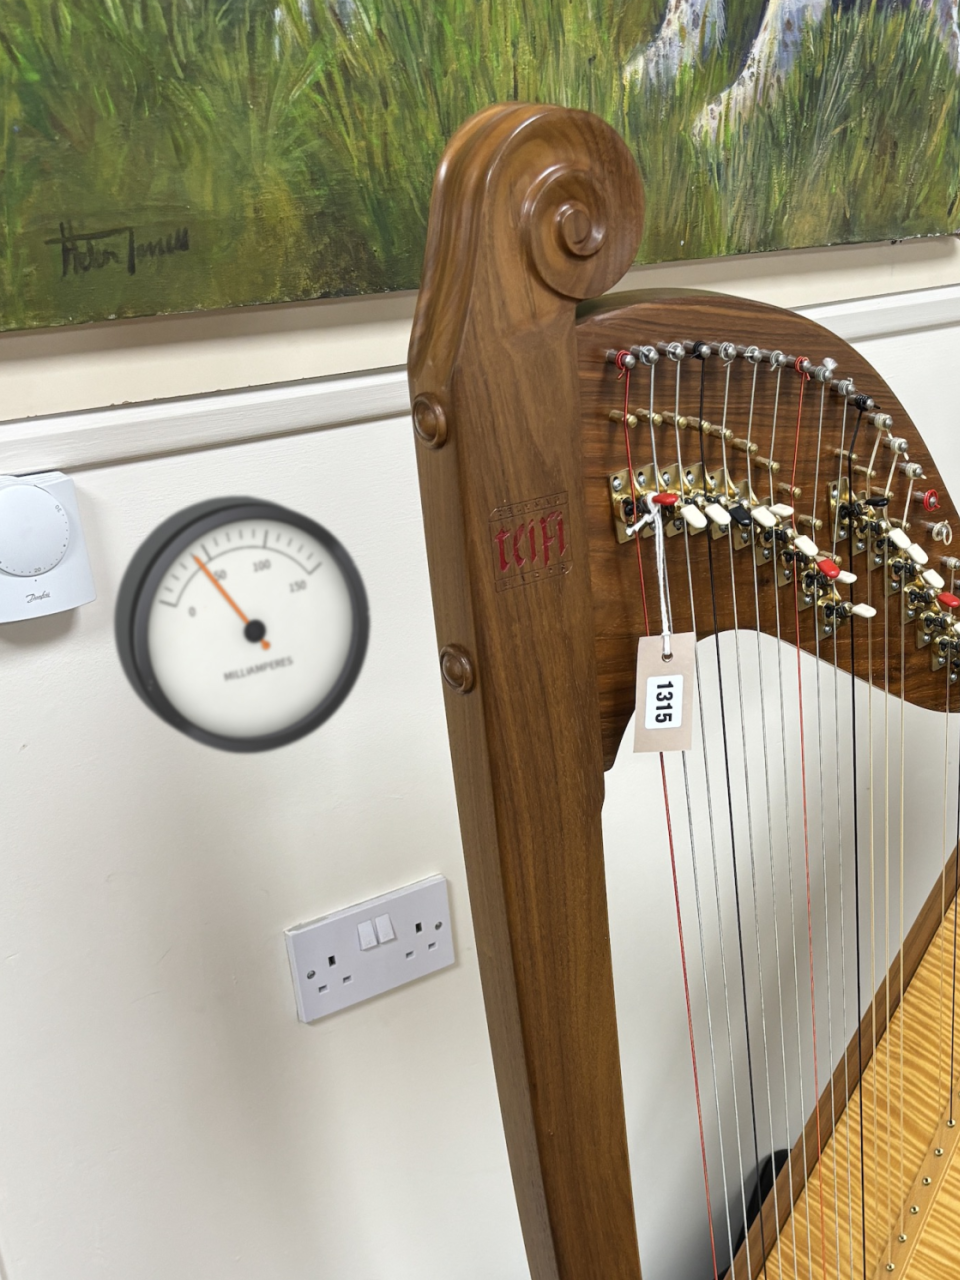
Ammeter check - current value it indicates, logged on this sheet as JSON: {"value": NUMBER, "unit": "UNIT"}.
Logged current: {"value": 40, "unit": "mA"}
